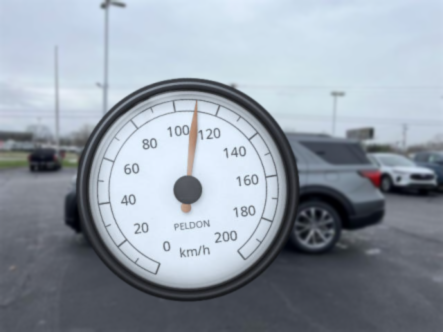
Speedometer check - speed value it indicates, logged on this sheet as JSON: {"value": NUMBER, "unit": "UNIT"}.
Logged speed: {"value": 110, "unit": "km/h"}
